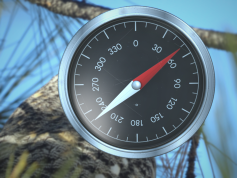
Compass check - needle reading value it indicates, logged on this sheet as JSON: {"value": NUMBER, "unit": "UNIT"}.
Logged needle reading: {"value": 50, "unit": "°"}
